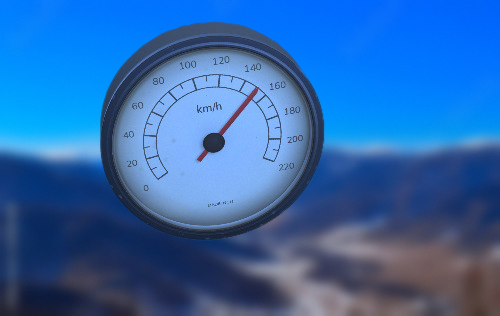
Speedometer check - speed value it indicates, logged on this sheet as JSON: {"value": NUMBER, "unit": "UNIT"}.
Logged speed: {"value": 150, "unit": "km/h"}
